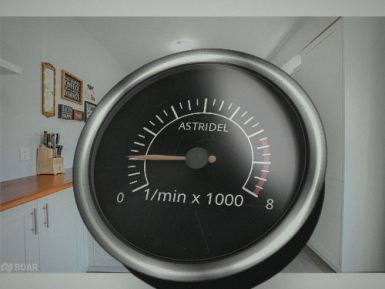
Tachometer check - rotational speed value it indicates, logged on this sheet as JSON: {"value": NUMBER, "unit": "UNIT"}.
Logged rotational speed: {"value": 1000, "unit": "rpm"}
